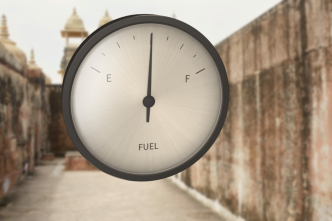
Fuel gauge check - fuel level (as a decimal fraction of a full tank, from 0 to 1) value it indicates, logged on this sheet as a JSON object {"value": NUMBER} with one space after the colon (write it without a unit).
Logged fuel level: {"value": 0.5}
